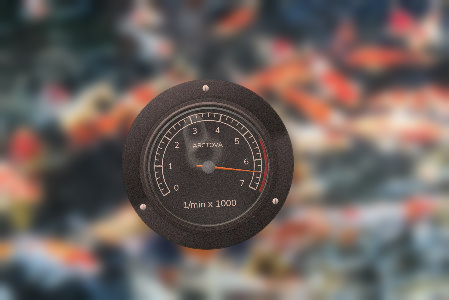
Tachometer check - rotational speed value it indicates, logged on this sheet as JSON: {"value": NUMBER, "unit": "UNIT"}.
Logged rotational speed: {"value": 6400, "unit": "rpm"}
